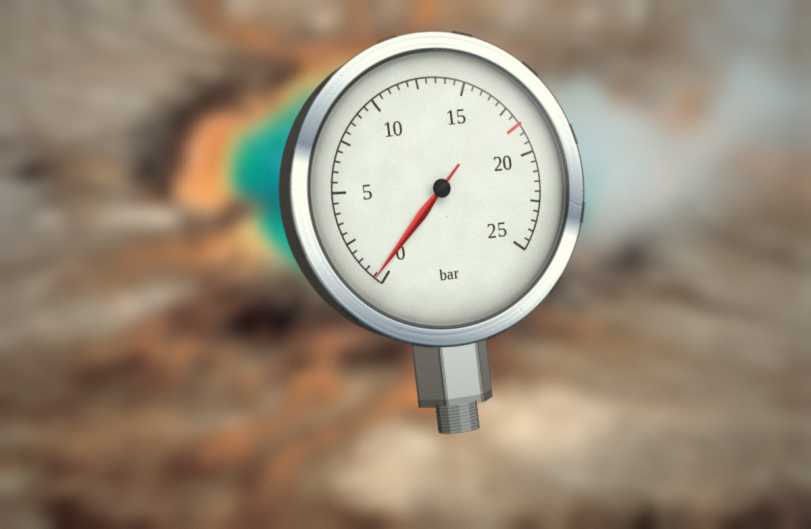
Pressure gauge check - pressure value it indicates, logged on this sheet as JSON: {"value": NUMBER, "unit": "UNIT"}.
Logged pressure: {"value": 0.5, "unit": "bar"}
